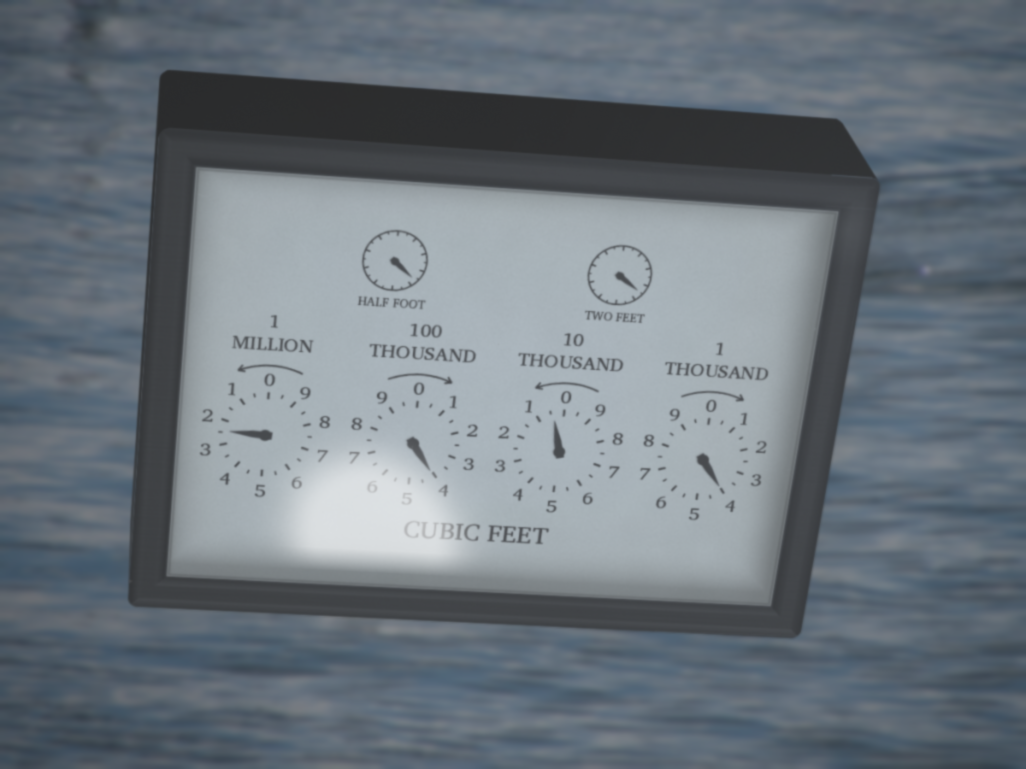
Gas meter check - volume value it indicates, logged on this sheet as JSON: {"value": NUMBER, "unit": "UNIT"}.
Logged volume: {"value": 240400, "unit": "ft³"}
